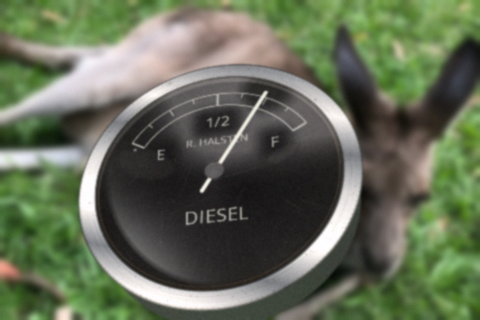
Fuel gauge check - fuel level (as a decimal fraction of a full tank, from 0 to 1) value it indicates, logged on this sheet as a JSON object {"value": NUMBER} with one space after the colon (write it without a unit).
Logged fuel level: {"value": 0.75}
